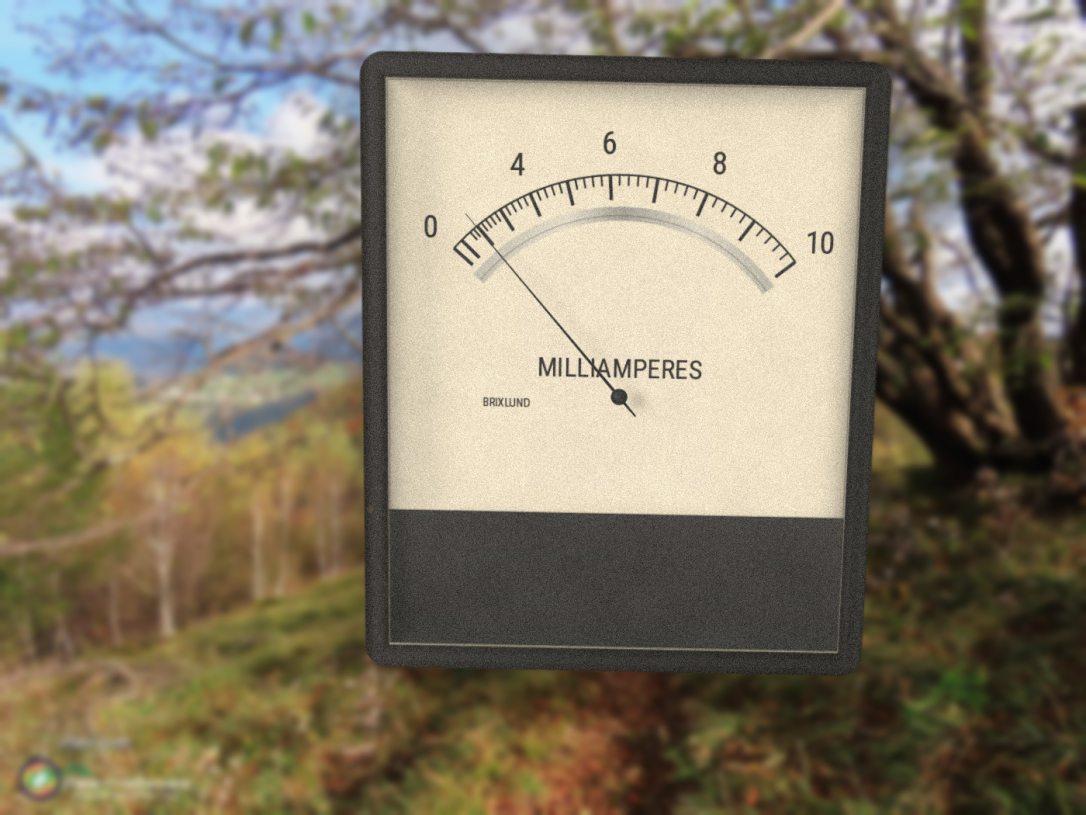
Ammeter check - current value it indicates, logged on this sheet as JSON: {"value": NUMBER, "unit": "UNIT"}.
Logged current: {"value": 2, "unit": "mA"}
